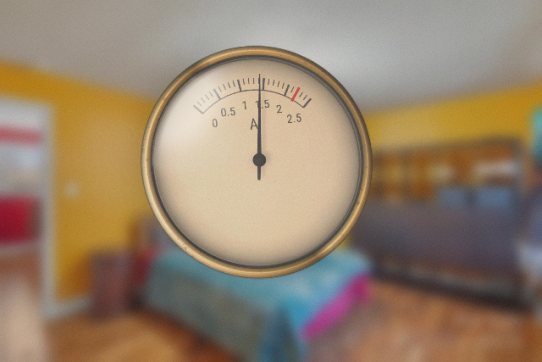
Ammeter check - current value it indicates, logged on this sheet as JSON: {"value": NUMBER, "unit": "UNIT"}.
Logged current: {"value": 1.4, "unit": "A"}
